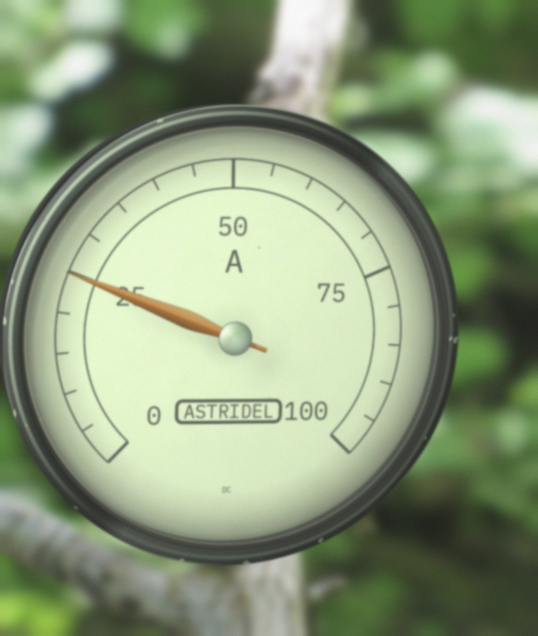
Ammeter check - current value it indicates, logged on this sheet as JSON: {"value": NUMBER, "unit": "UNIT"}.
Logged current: {"value": 25, "unit": "A"}
